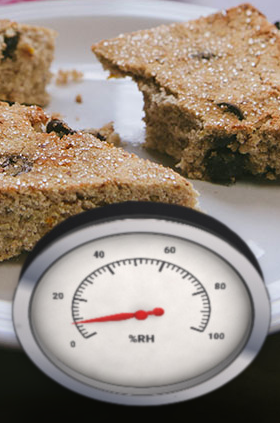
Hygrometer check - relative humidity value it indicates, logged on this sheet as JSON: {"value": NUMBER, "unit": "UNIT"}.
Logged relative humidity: {"value": 10, "unit": "%"}
